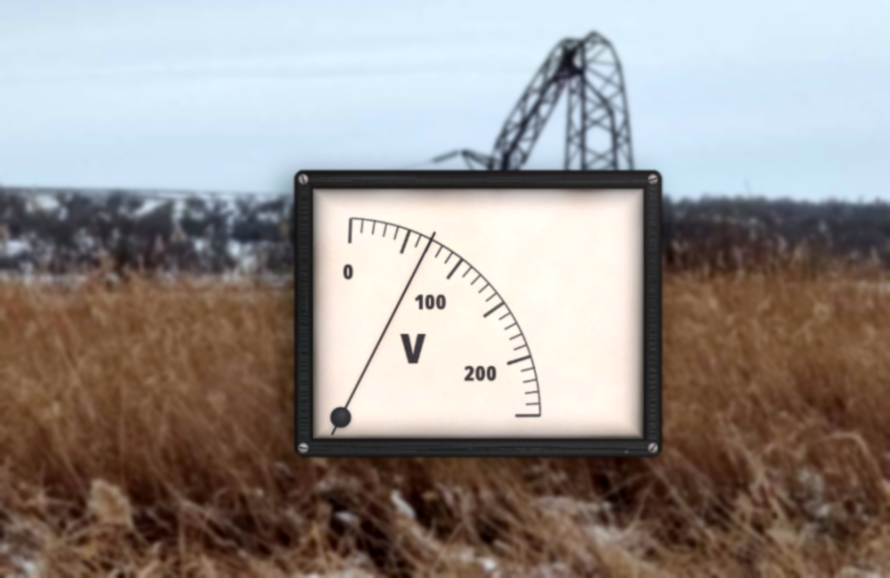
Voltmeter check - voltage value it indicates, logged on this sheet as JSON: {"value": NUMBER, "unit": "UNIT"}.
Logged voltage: {"value": 70, "unit": "V"}
